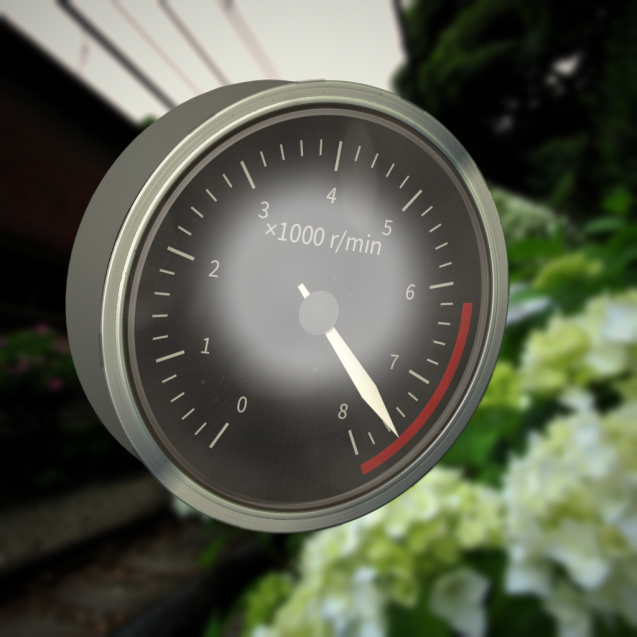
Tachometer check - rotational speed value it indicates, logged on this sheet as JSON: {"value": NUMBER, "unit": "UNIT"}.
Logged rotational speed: {"value": 7600, "unit": "rpm"}
